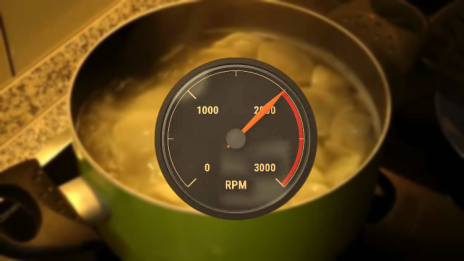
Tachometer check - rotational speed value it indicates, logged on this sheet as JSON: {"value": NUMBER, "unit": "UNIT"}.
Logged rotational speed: {"value": 2000, "unit": "rpm"}
